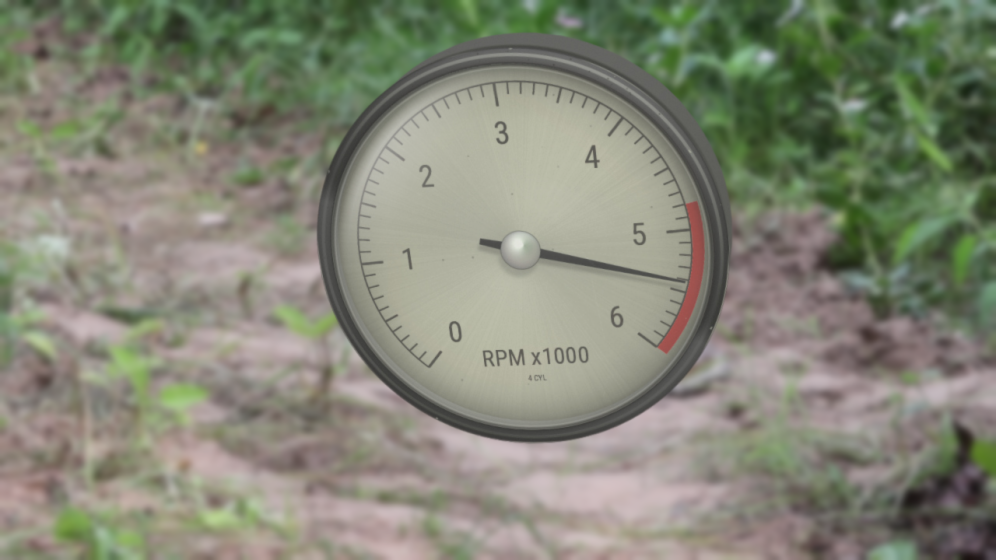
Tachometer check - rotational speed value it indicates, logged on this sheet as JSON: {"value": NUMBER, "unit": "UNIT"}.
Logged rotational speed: {"value": 5400, "unit": "rpm"}
